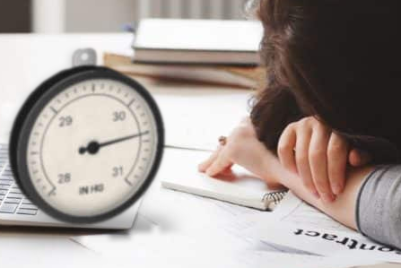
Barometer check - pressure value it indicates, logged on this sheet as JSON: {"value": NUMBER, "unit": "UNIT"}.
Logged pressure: {"value": 30.4, "unit": "inHg"}
